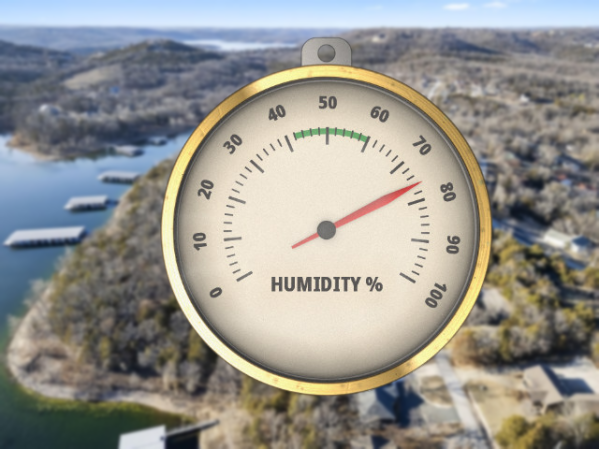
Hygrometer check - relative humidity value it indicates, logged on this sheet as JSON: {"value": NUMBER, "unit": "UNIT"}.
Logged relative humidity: {"value": 76, "unit": "%"}
